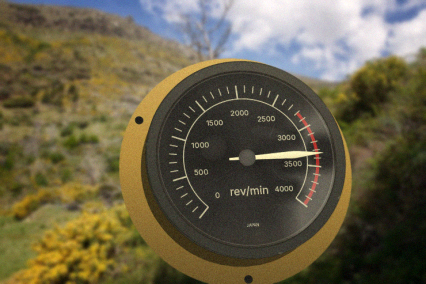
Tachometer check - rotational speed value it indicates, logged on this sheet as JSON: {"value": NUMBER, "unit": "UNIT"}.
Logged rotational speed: {"value": 3350, "unit": "rpm"}
